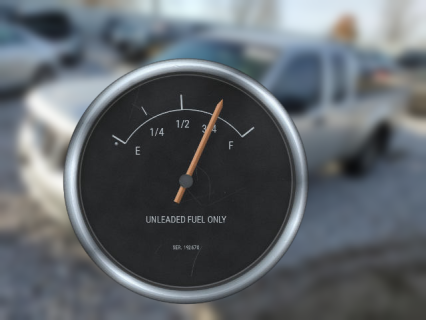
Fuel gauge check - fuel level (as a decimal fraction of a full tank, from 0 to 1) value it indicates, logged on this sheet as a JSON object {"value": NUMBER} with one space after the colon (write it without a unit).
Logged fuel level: {"value": 0.75}
